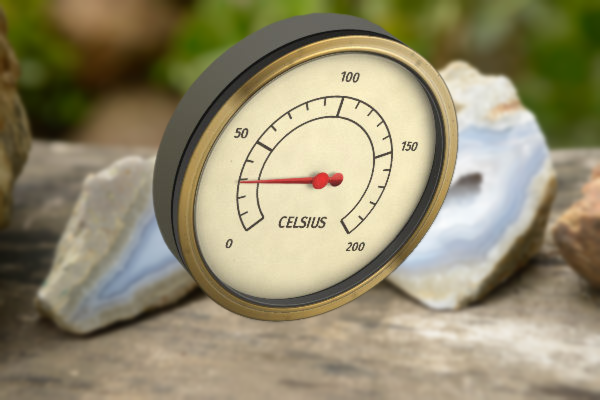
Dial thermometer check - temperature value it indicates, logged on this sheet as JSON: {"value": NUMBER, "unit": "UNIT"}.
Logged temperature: {"value": 30, "unit": "°C"}
